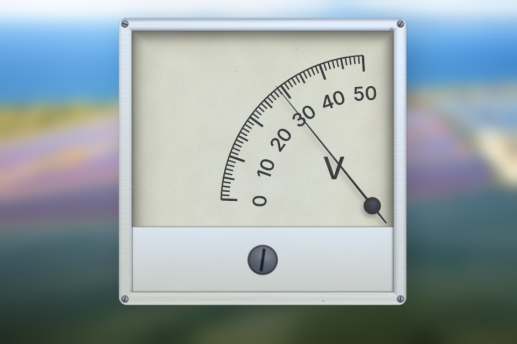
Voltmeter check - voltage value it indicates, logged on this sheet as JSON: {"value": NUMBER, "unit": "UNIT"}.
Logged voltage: {"value": 29, "unit": "V"}
